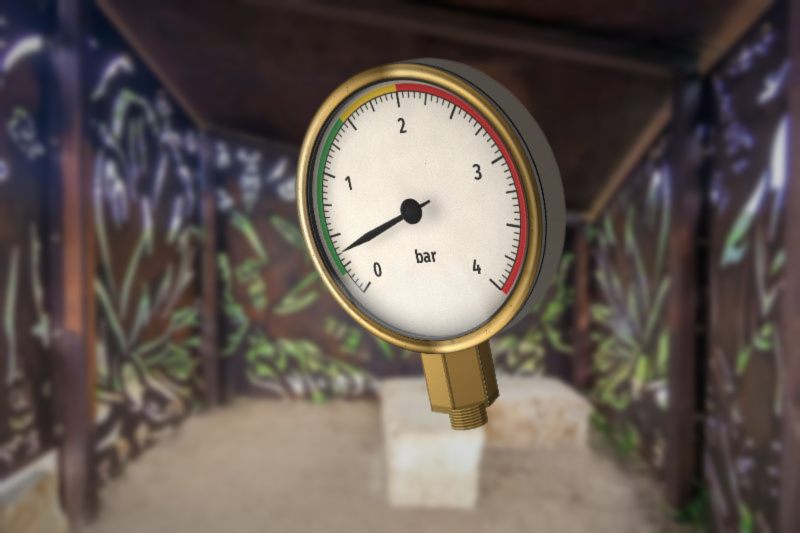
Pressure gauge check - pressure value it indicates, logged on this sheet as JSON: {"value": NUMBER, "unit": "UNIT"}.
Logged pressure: {"value": 0.35, "unit": "bar"}
